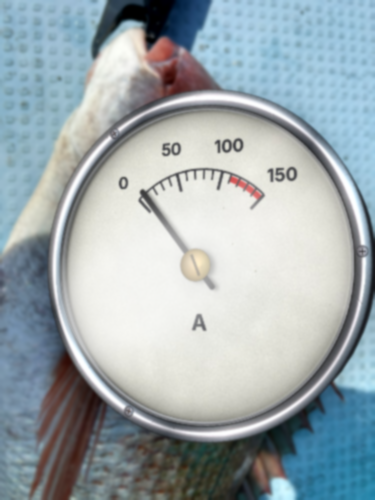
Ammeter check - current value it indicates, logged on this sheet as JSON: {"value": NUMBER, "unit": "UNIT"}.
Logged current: {"value": 10, "unit": "A"}
